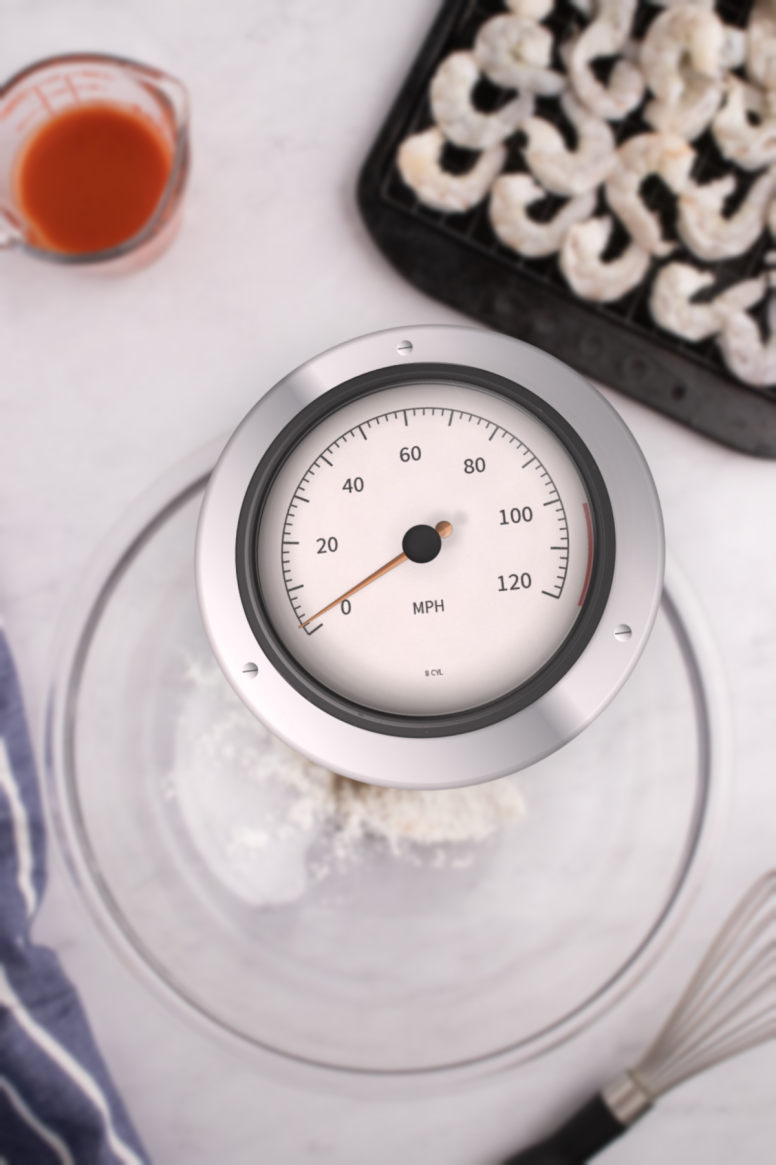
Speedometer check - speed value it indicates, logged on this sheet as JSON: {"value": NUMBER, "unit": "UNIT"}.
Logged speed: {"value": 2, "unit": "mph"}
